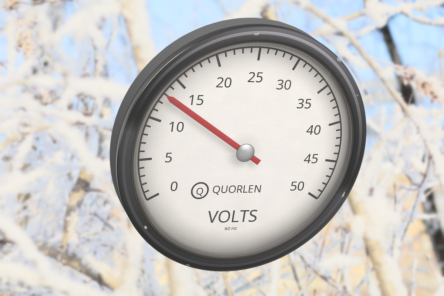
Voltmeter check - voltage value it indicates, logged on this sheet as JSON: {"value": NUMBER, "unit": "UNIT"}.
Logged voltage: {"value": 13, "unit": "V"}
